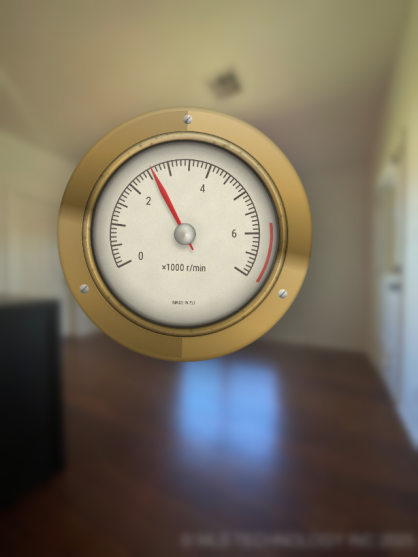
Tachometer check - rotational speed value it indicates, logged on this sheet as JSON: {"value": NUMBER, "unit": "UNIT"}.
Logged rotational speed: {"value": 2600, "unit": "rpm"}
